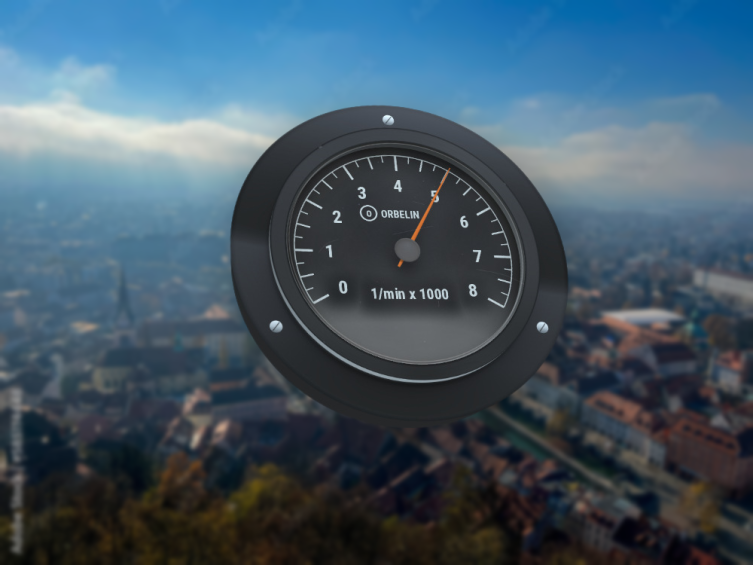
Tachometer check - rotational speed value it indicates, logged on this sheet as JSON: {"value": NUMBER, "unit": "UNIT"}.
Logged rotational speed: {"value": 5000, "unit": "rpm"}
